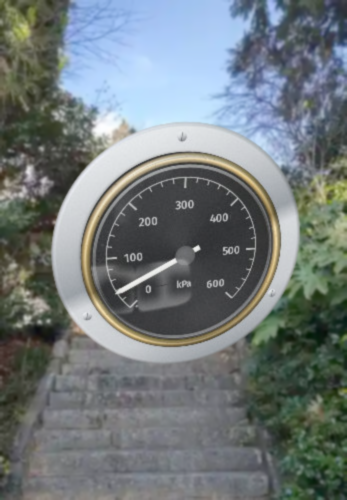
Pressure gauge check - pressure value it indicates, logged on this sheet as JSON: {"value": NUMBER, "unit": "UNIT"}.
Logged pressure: {"value": 40, "unit": "kPa"}
